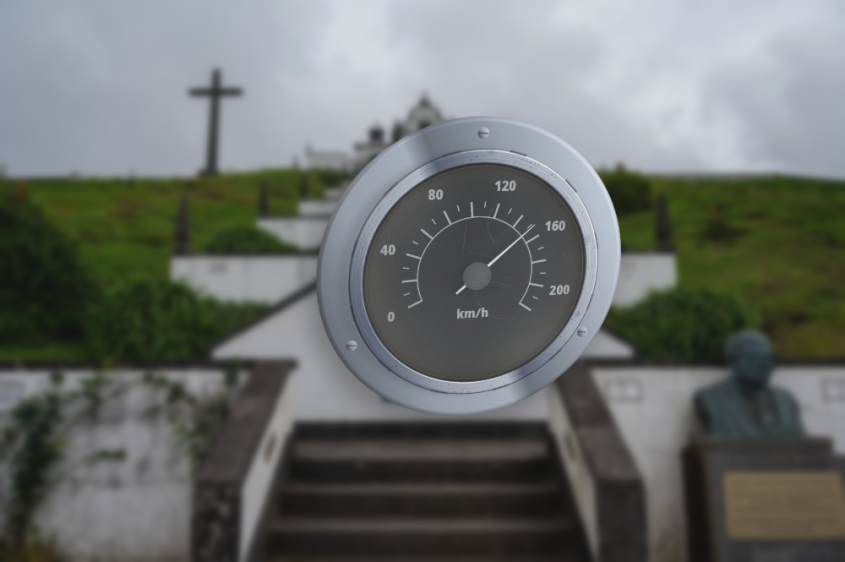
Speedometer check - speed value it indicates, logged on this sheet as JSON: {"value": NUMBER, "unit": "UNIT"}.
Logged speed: {"value": 150, "unit": "km/h"}
